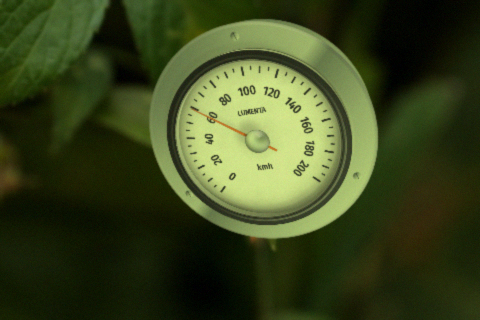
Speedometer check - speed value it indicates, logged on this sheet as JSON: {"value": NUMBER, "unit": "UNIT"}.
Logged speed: {"value": 60, "unit": "km/h"}
